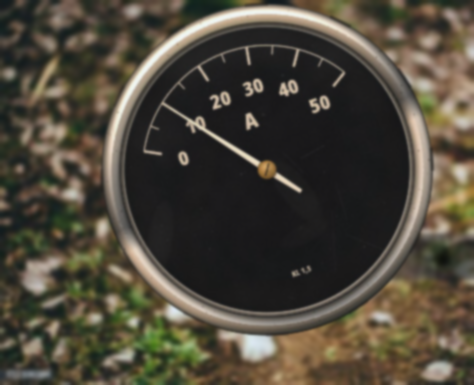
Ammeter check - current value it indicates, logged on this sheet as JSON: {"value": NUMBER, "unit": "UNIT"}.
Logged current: {"value": 10, "unit": "A"}
